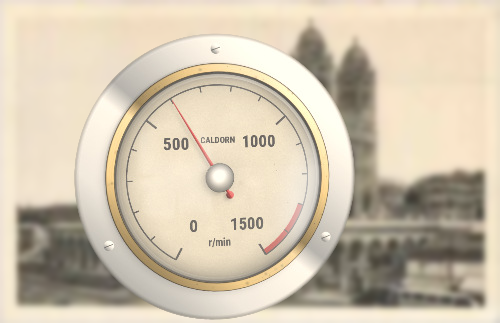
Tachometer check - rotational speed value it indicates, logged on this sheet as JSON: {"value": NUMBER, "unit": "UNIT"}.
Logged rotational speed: {"value": 600, "unit": "rpm"}
